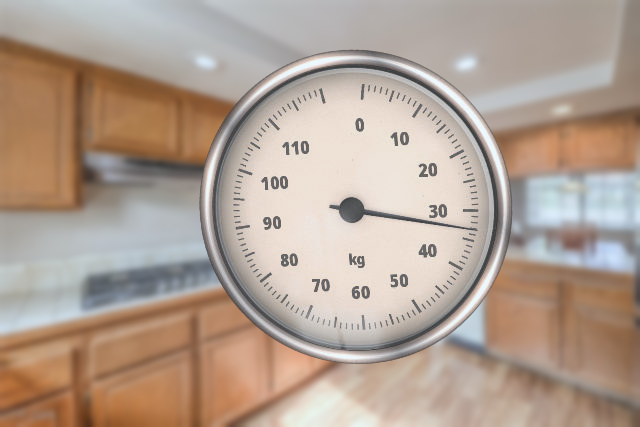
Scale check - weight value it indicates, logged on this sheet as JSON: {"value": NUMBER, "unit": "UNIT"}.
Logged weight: {"value": 33, "unit": "kg"}
